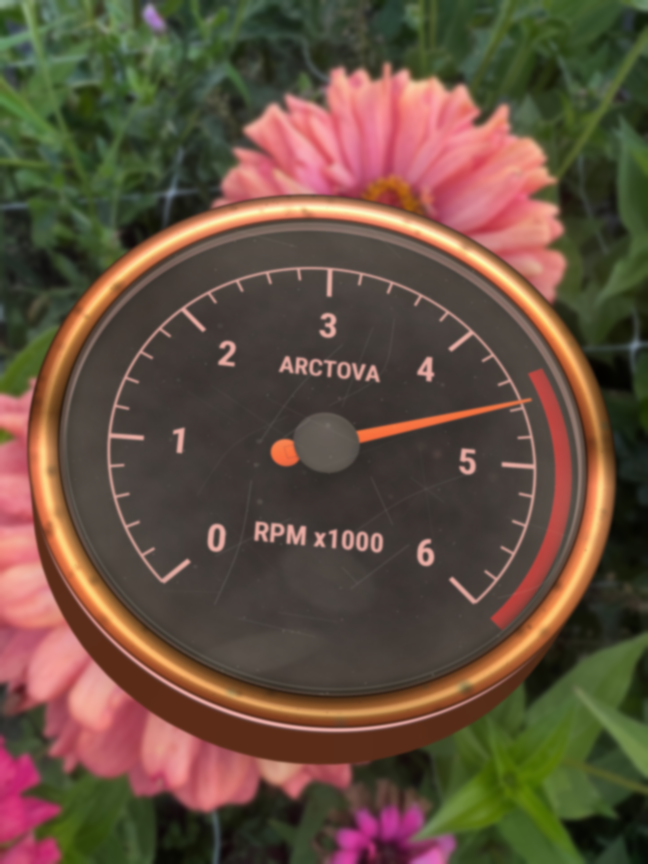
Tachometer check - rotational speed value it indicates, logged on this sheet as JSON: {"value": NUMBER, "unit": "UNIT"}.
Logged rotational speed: {"value": 4600, "unit": "rpm"}
